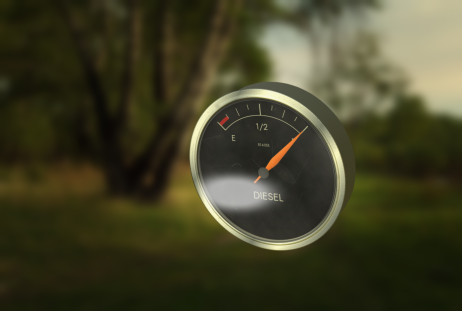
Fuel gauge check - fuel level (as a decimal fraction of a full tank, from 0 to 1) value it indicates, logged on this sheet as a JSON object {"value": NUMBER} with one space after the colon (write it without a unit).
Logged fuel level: {"value": 1}
